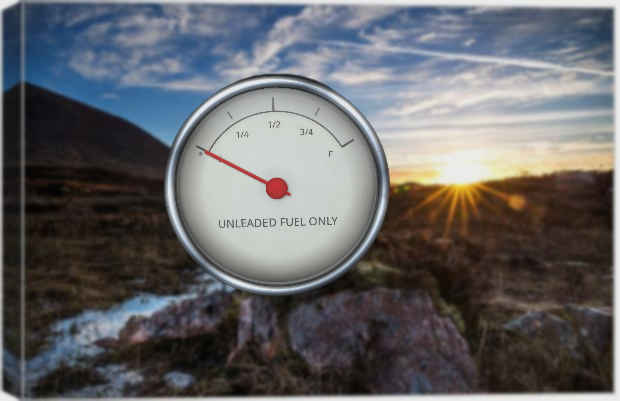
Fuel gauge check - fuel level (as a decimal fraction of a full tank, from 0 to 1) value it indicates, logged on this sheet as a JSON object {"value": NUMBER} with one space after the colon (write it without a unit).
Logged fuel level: {"value": 0}
